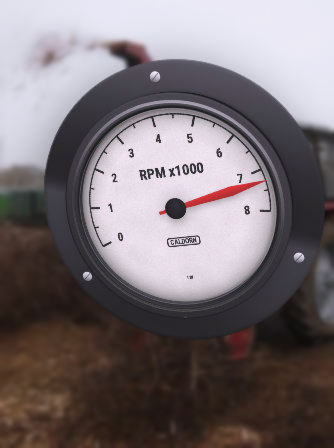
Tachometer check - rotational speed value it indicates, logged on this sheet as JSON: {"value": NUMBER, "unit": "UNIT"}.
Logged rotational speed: {"value": 7250, "unit": "rpm"}
